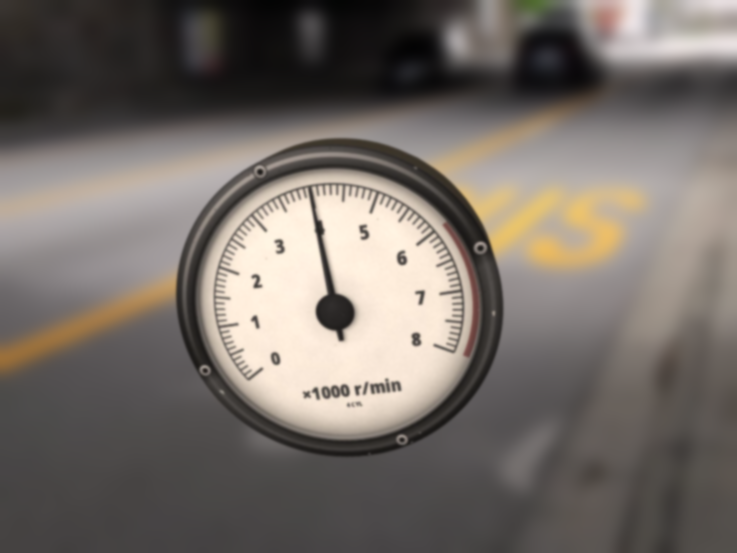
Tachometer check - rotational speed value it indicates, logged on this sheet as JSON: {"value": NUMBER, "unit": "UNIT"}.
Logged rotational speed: {"value": 4000, "unit": "rpm"}
